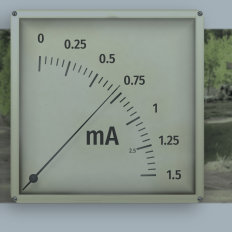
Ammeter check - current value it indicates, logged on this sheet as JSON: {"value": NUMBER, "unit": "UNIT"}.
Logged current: {"value": 0.7, "unit": "mA"}
